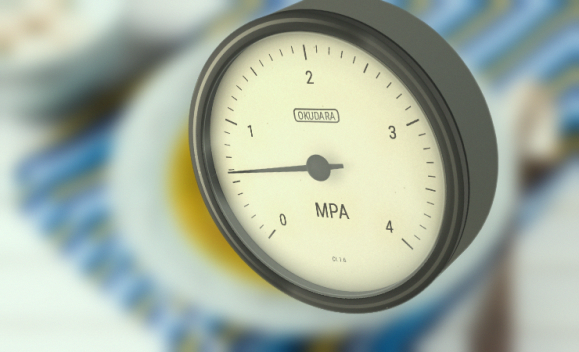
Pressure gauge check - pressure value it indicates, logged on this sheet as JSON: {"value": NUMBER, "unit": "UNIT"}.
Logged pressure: {"value": 0.6, "unit": "MPa"}
